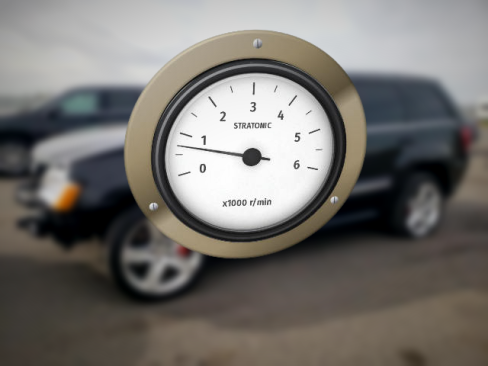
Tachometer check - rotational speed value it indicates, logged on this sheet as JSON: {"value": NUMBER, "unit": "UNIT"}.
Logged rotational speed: {"value": 750, "unit": "rpm"}
